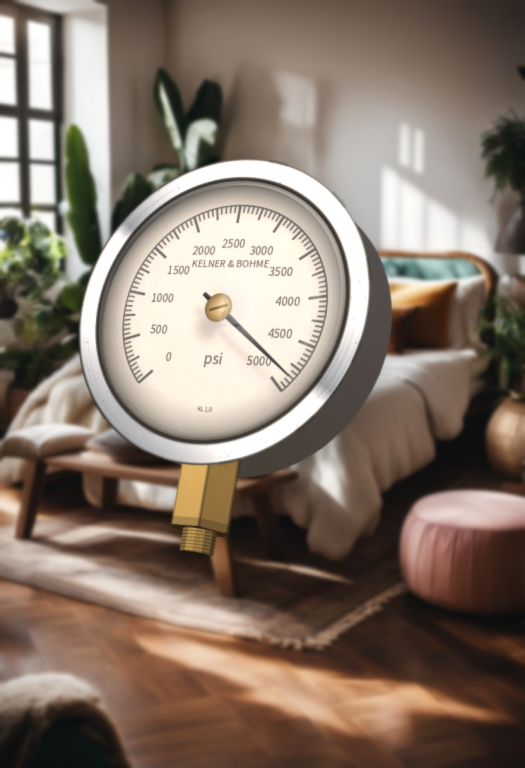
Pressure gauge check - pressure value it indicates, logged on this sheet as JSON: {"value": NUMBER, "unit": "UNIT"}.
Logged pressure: {"value": 4850, "unit": "psi"}
